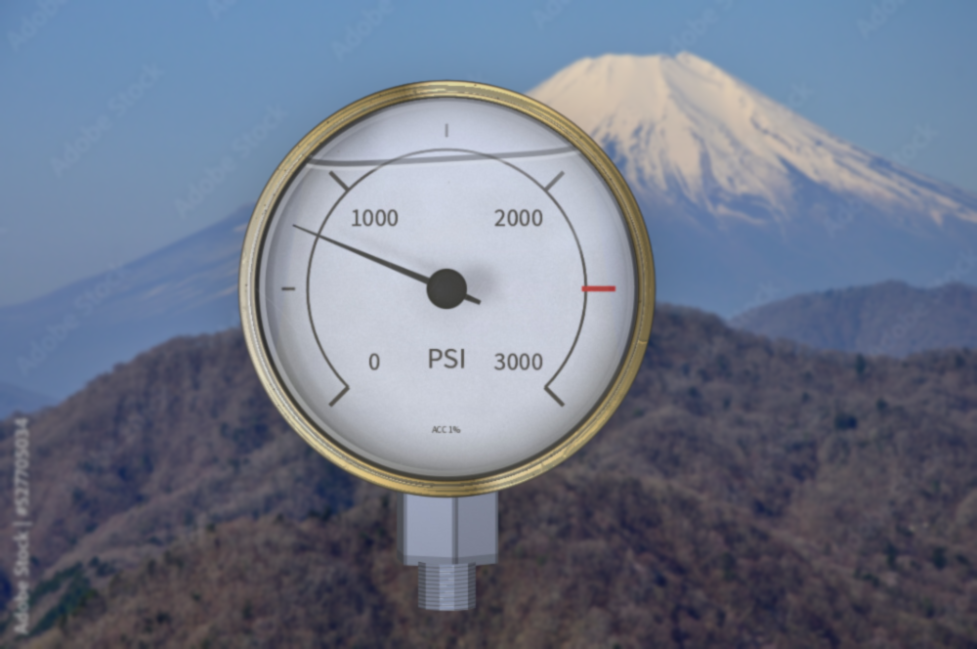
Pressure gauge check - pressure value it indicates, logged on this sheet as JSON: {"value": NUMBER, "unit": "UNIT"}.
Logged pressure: {"value": 750, "unit": "psi"}
